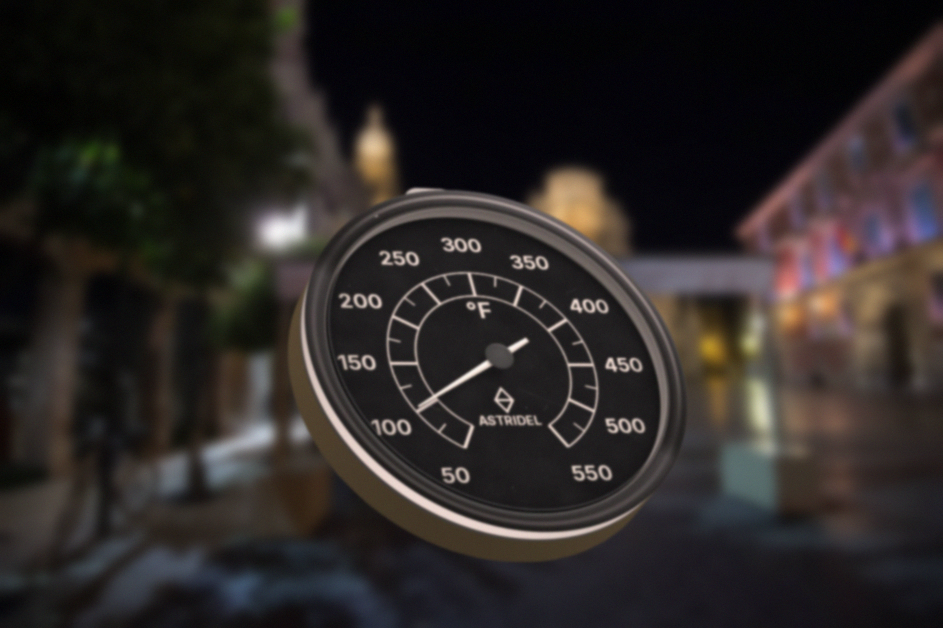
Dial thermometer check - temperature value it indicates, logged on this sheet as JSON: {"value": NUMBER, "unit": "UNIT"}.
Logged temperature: {"value": 100, "unit": "°F"}
